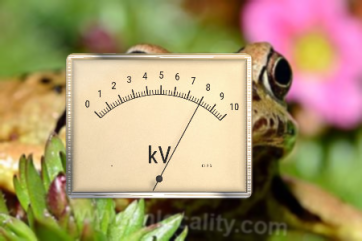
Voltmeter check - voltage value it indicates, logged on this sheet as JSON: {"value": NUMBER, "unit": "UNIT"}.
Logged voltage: {"value": 8, "unit": "kV"}
